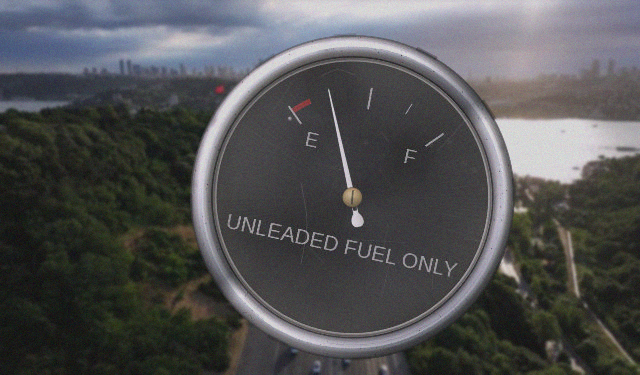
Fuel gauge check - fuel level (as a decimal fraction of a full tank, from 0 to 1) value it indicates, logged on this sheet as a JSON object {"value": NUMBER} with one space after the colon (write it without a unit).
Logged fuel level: {"value": 0.25}
